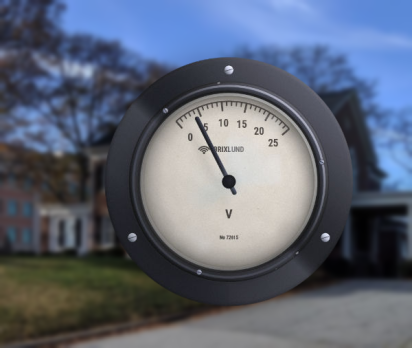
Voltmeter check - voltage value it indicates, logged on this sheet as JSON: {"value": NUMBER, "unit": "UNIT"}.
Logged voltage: {"value": 4, "unit": "V"}
